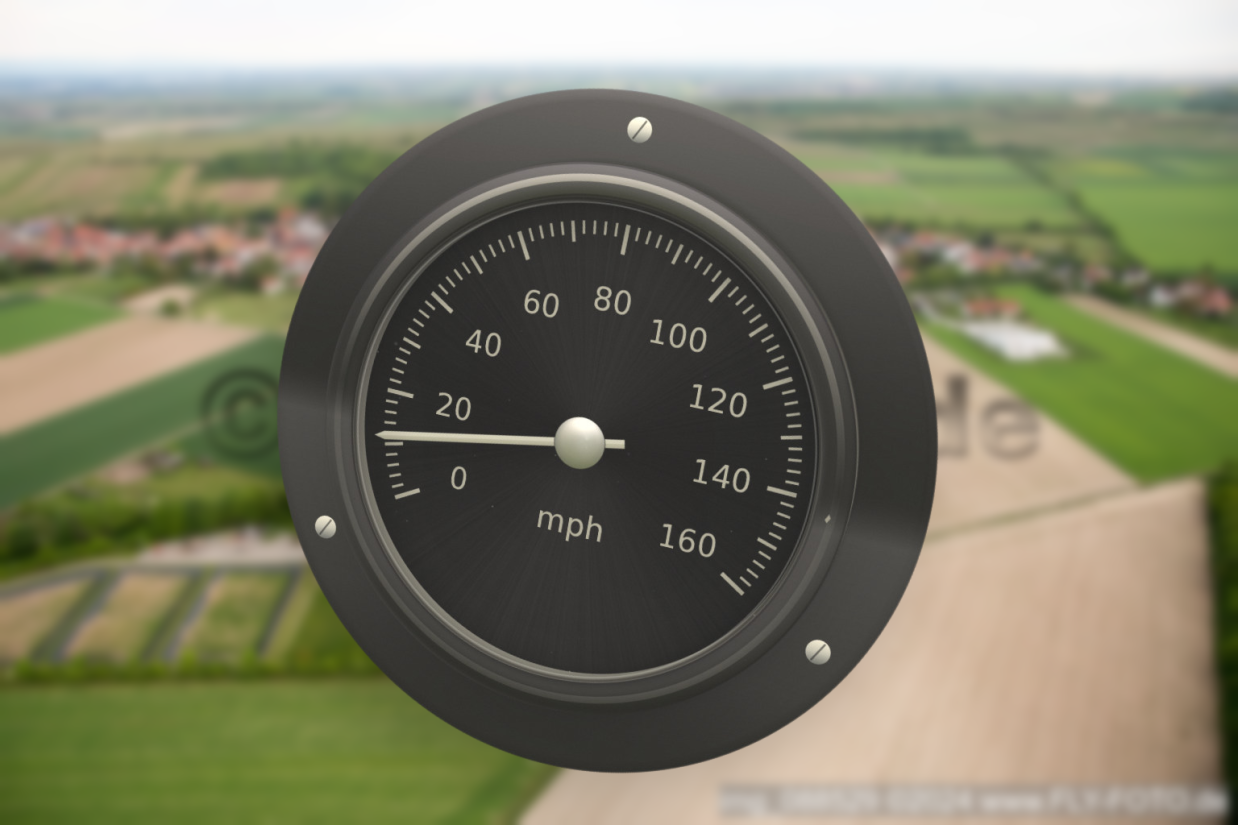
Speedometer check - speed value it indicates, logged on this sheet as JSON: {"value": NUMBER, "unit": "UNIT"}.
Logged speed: {"value": 12, "unit": "mph"}
